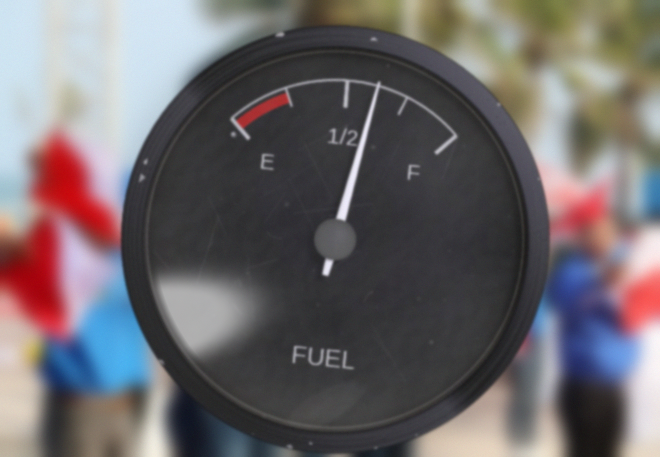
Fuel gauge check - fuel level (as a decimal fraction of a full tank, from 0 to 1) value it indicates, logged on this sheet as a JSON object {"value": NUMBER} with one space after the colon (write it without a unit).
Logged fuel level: {"value": 0.625}
